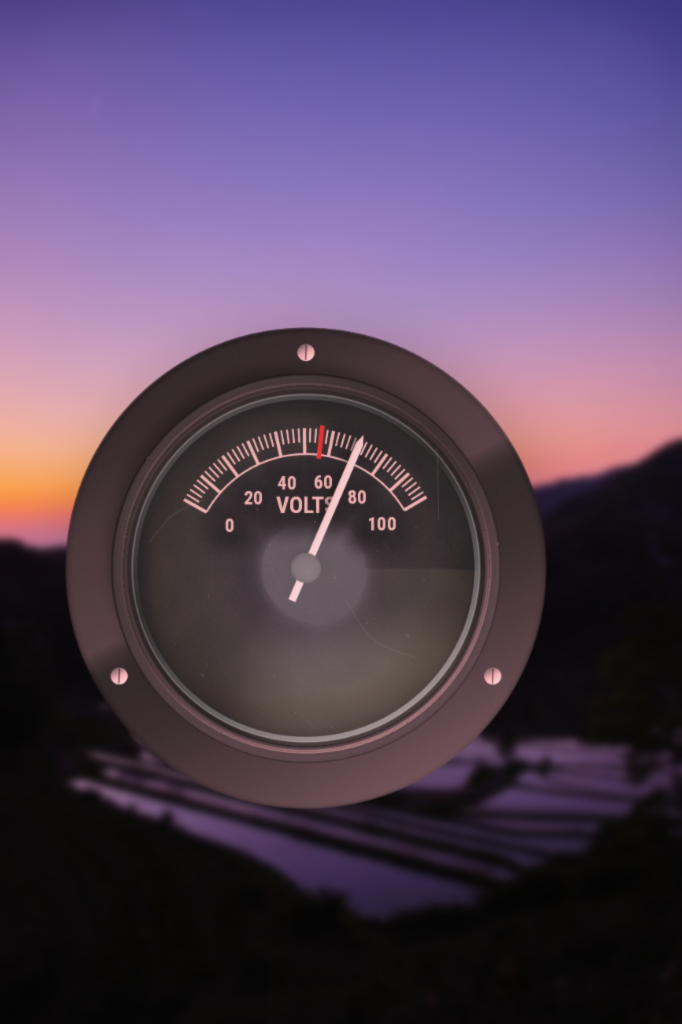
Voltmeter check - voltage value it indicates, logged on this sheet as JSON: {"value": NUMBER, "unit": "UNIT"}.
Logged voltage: {"value": 70, "unit": "V"}
